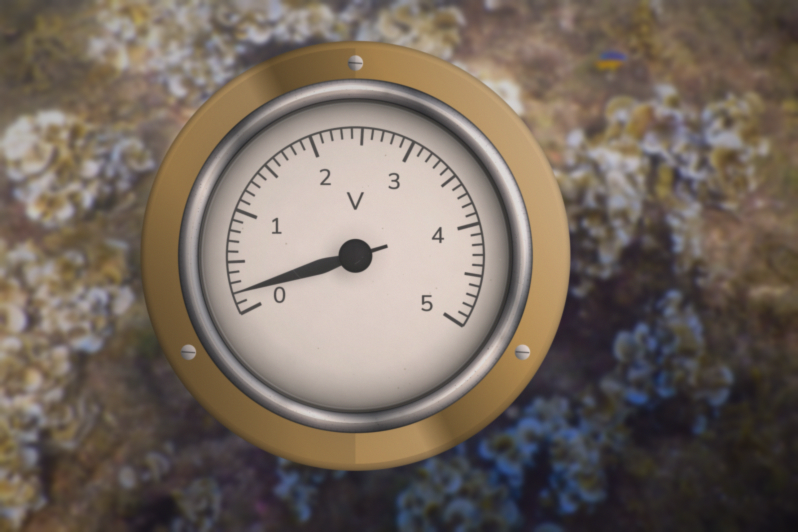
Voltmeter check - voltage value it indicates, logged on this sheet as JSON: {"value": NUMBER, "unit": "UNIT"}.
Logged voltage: {"value": 0.2, "unit": "V"}
